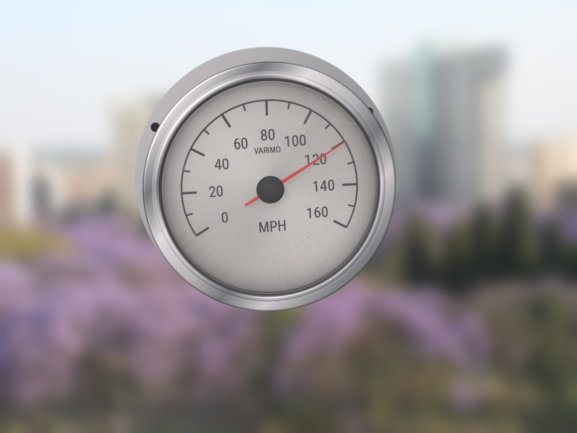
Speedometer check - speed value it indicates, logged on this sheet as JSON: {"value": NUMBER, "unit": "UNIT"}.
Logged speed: {"value": 120, "unit": "mph"}
